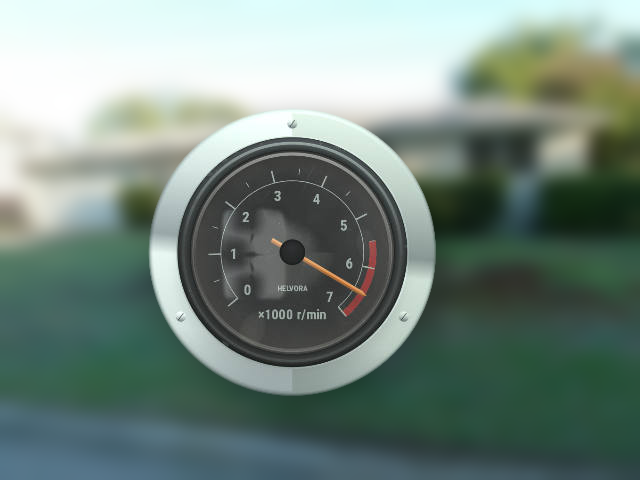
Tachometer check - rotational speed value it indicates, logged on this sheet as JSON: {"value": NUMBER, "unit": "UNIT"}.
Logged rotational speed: {"value": 6500, "unit": "rpm"}
